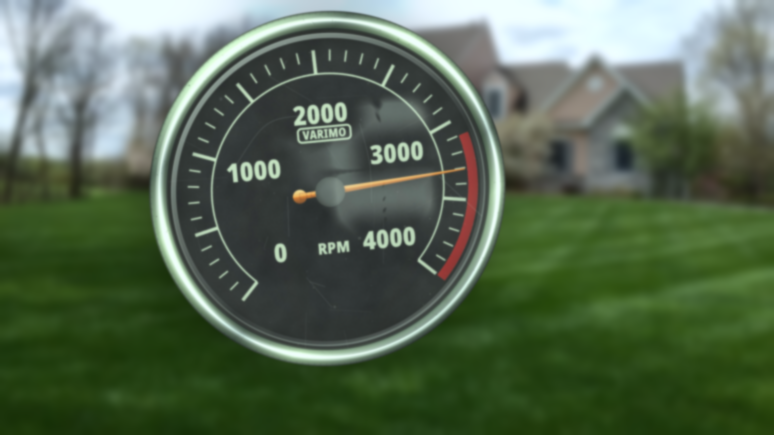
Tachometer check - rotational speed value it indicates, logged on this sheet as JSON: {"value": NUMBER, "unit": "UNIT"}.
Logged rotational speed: {"value": 3300, "unit": "rpm"}
